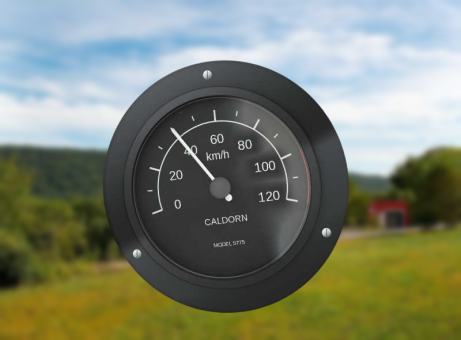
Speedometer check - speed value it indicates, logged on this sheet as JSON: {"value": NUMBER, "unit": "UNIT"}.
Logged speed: {"value": 40, "unit": "km/h"}
